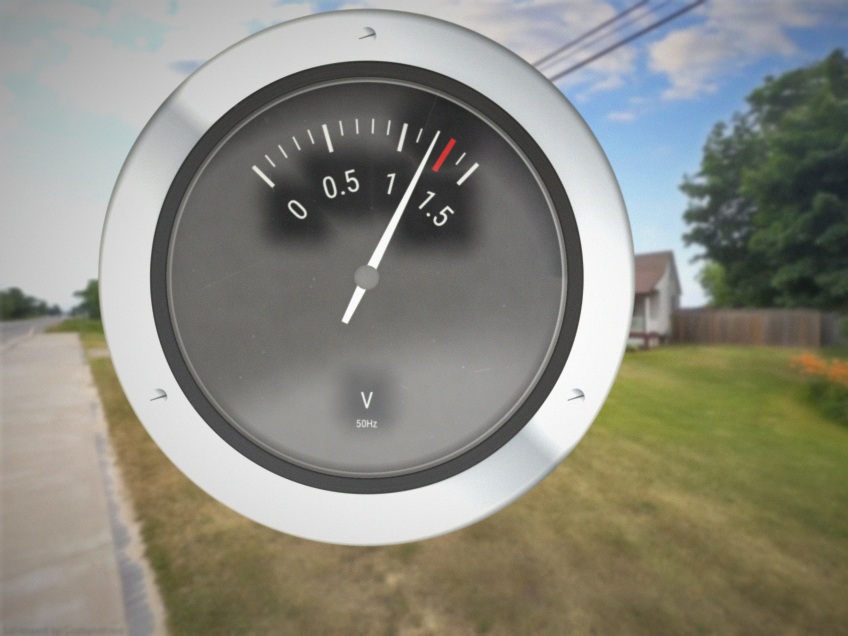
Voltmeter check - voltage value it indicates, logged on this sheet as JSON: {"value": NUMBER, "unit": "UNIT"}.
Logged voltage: {"value": 1.2, "unit": "V"}
